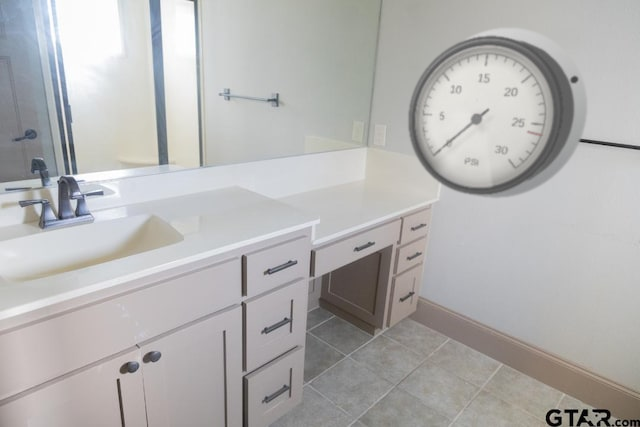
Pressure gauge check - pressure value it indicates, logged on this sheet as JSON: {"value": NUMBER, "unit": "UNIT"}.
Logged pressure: {"value": 0, "unit": "psi"}
